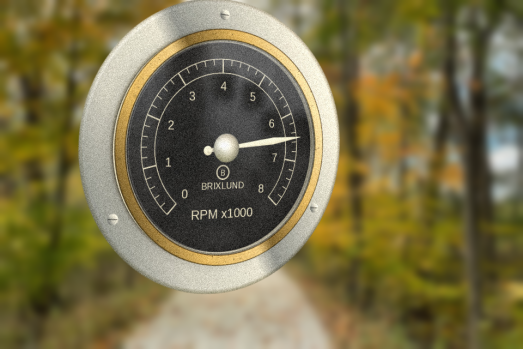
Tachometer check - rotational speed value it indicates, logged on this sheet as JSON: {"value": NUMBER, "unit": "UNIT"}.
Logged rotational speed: {"value": 6500, "unit": "rpm"}
